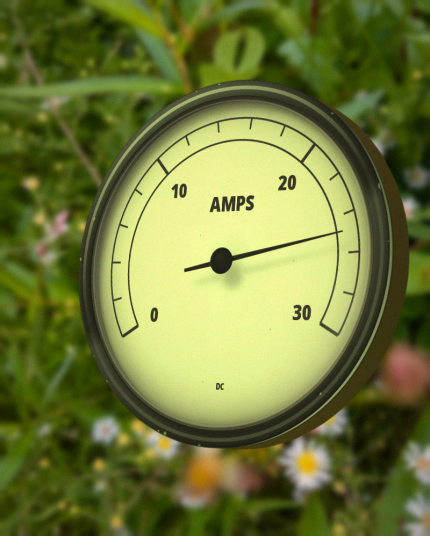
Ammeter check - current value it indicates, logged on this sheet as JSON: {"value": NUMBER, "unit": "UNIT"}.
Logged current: {"value": 25, "unit": "A"}
